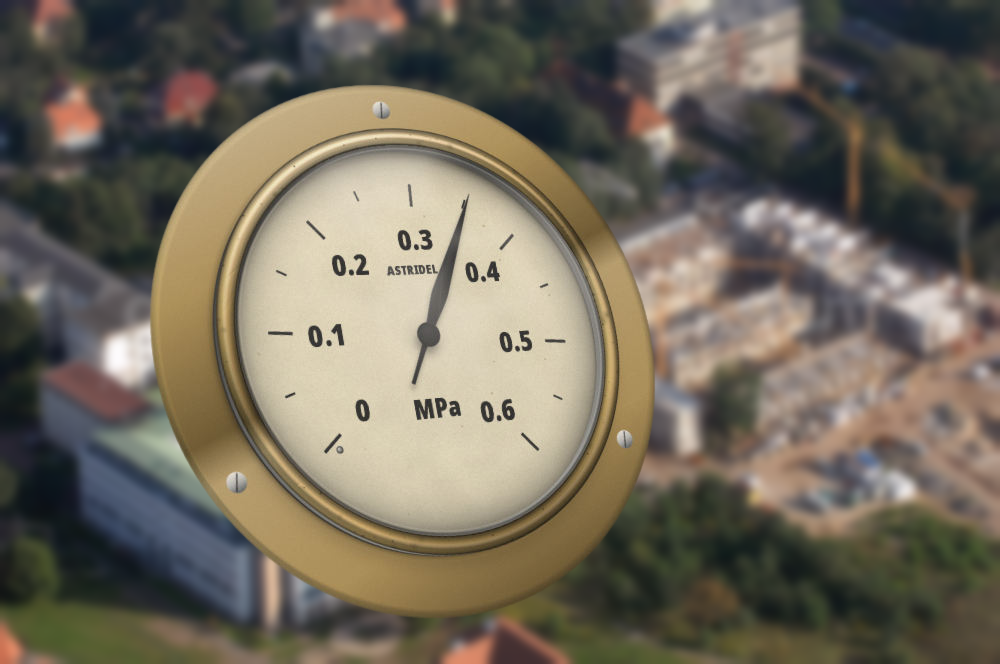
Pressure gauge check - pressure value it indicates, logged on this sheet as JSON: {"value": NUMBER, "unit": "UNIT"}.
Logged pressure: {"value": 0.35, "unit": "MPa"}
